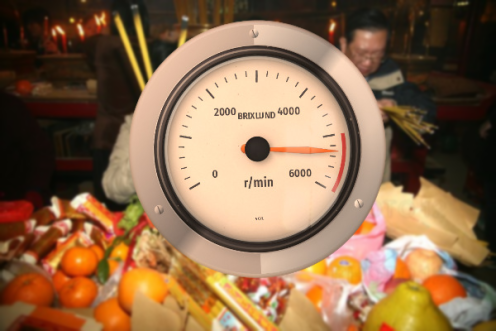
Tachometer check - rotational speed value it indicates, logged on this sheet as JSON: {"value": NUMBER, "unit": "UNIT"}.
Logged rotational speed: {"value": 5300, "unit": "rpm"}
